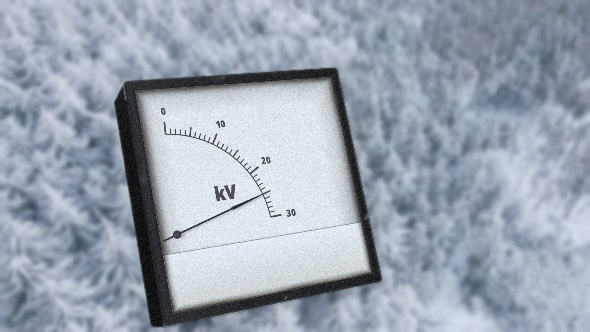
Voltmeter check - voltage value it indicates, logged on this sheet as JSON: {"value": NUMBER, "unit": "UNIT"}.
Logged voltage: {"value": 25, "unit": "kV"}
